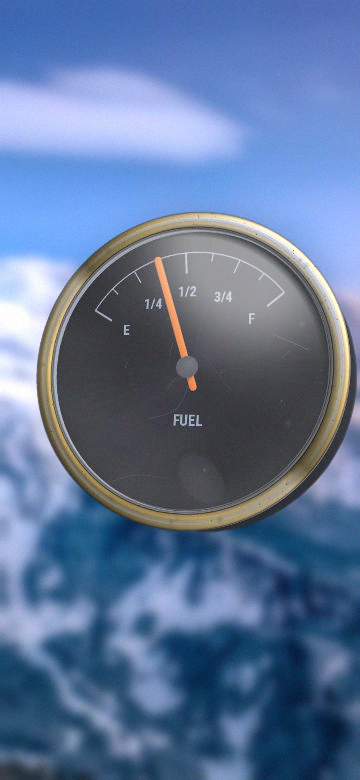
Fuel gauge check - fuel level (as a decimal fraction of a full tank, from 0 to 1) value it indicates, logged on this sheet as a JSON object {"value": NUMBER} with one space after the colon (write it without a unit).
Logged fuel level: {"value": 0.375}
